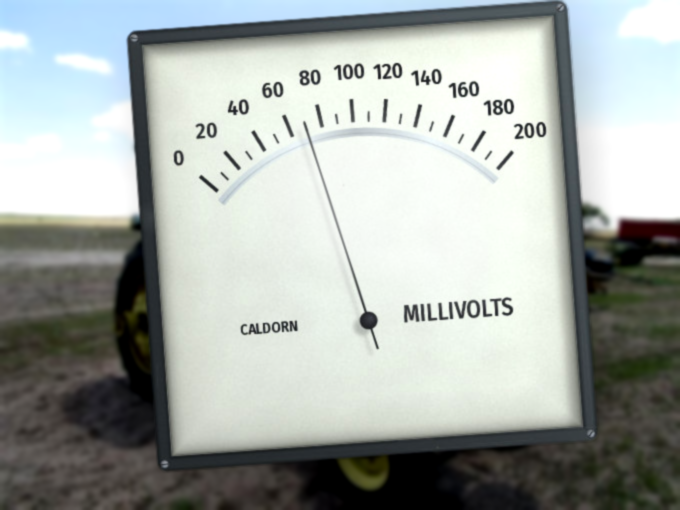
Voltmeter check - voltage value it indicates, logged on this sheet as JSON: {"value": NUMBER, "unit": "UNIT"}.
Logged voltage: {"value": 70, "unit": "mV"}
